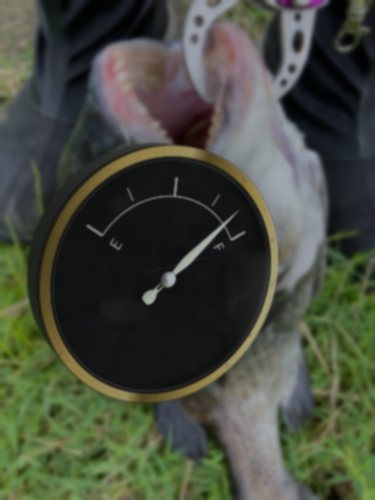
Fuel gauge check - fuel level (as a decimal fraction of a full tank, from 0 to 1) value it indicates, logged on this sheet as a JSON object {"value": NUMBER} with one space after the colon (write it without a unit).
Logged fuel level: {"value": 0.875}
